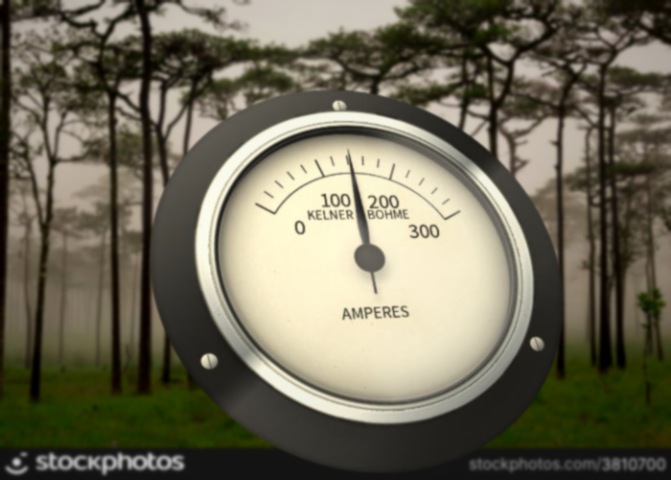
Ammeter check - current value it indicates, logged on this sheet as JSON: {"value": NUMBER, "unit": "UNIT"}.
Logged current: {"value": 140, "unit": "A"}
